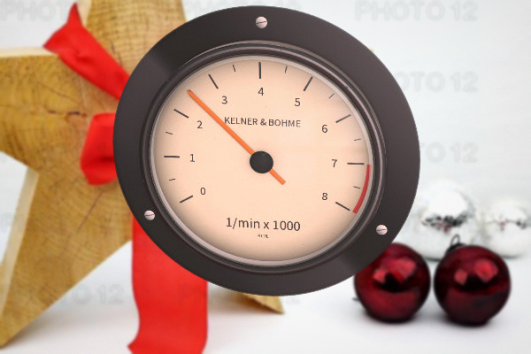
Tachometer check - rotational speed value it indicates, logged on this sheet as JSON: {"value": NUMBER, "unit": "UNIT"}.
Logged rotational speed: {"value": 2500, "unit": "rpm"}
